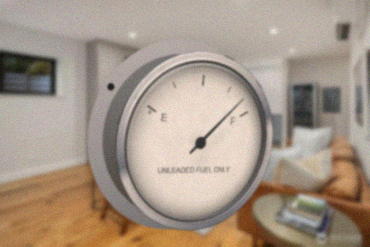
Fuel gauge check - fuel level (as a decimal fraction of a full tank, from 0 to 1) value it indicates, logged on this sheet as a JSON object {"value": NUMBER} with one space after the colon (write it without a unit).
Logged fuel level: {"value": 0.875}
